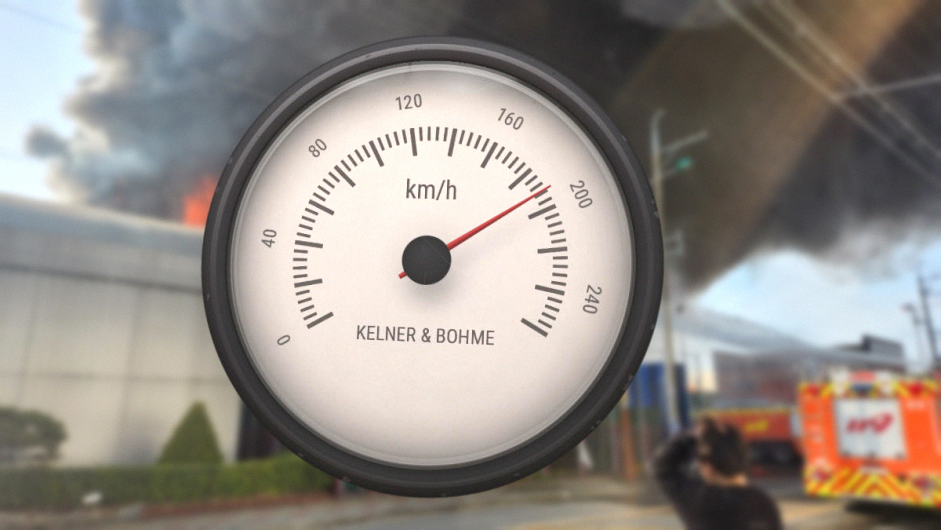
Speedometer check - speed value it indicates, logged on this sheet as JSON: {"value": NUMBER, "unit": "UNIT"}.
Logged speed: {"value": 192, "unit": "km/h"}
